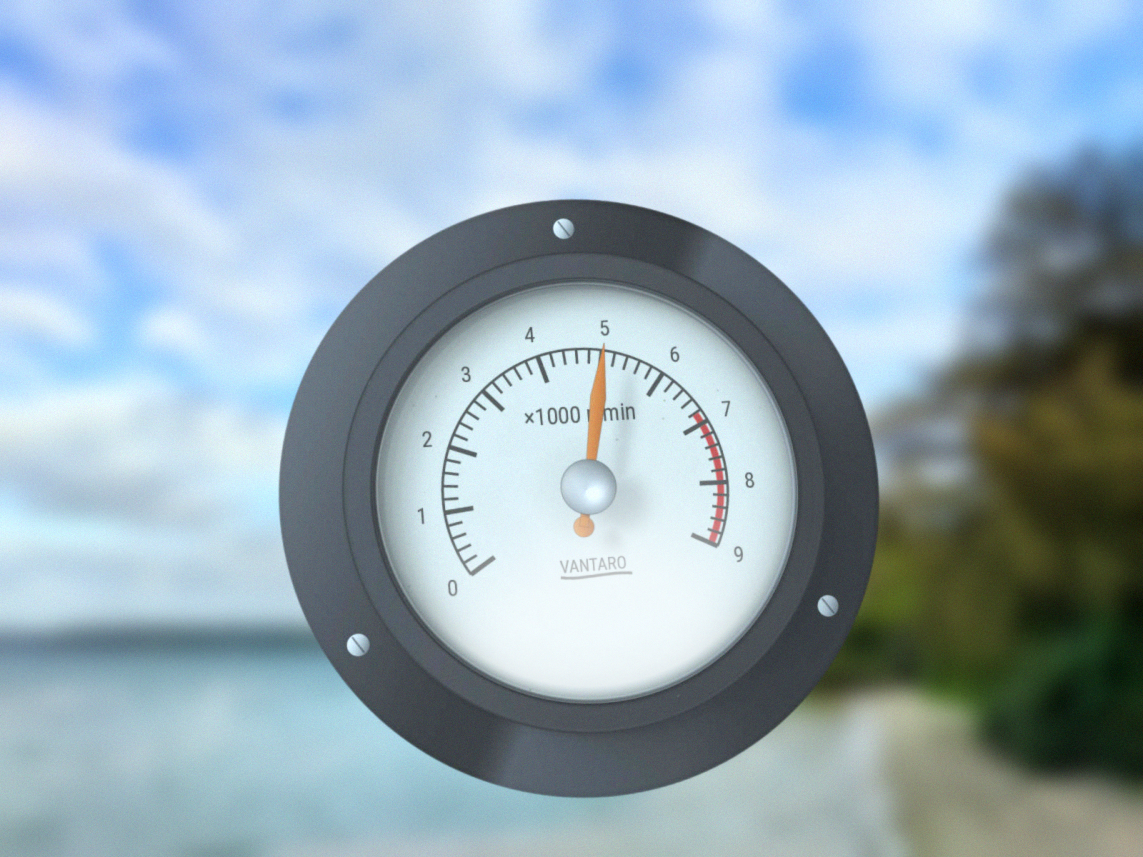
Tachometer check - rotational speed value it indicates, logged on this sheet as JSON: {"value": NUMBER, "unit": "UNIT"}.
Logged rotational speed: {"value": 5000, "unit": "rpm"}
